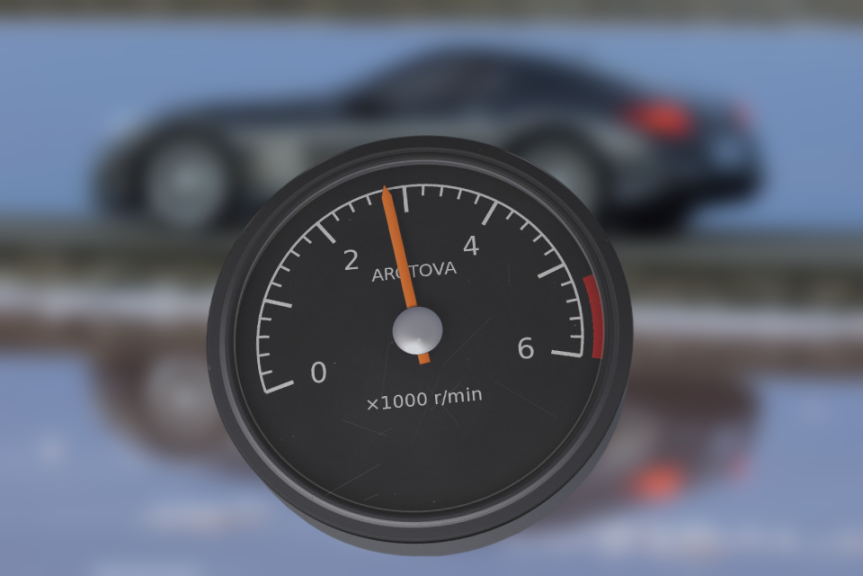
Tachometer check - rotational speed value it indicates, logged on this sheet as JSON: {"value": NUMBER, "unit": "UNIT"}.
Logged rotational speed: {"value": 2800, "unit": "rpm"}
